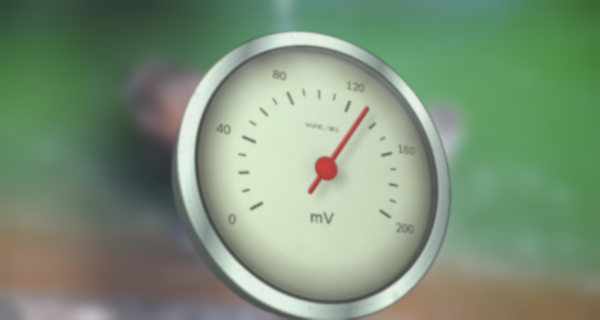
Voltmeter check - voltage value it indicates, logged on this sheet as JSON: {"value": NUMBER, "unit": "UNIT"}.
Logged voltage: {"value": 130, "unit": "mV"}
